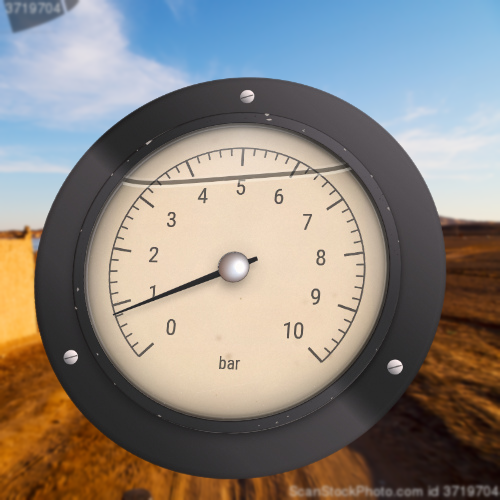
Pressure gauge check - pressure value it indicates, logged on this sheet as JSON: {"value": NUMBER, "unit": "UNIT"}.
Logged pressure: {"value": 0.8, "unit": "bar"}
